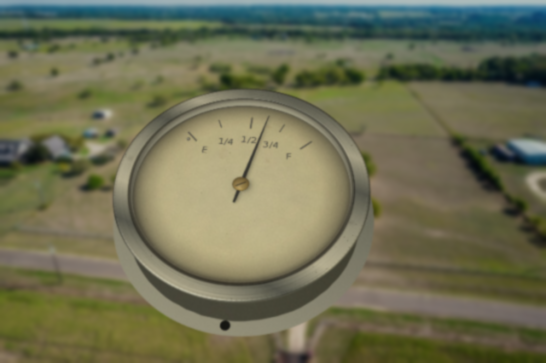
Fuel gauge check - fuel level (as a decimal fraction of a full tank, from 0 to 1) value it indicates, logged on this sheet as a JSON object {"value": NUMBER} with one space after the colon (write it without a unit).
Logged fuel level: {"value": 0.625}
